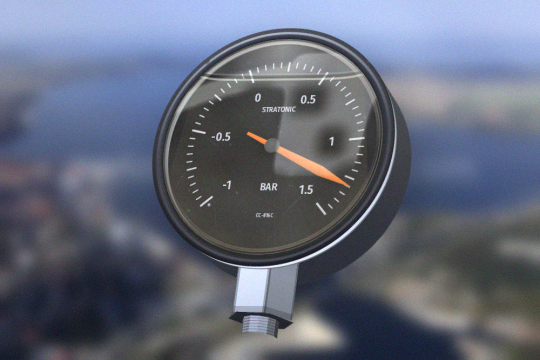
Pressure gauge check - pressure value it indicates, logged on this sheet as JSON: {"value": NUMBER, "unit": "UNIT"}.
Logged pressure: {"value": 1.3, "unit": "bar"}
